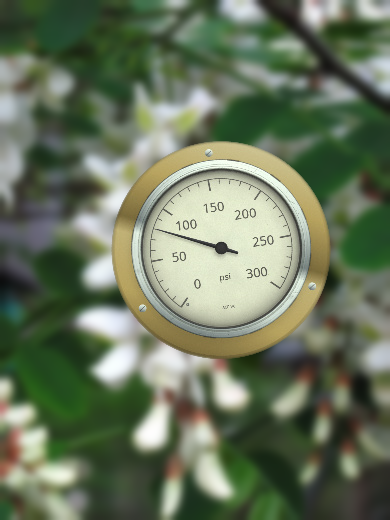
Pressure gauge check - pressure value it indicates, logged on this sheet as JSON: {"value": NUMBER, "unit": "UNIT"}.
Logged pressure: {"value": 80, "unit": "psi"}
